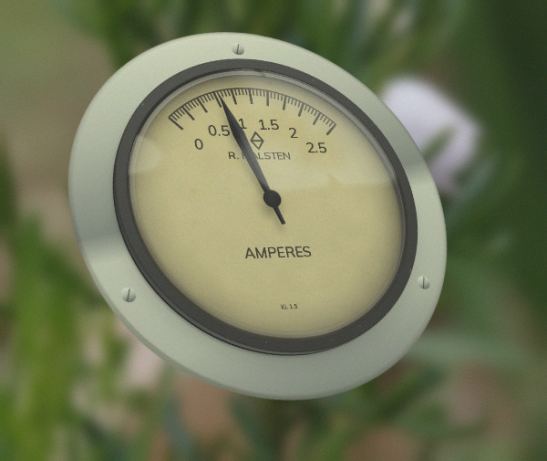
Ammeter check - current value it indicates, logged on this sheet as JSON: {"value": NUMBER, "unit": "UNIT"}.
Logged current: {"value": 0.75, "unit": "A"}
